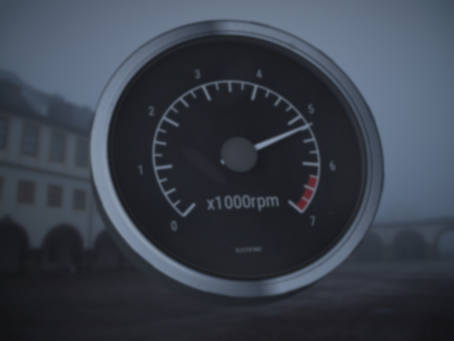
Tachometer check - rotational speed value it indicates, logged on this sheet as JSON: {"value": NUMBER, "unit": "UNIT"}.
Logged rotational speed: {"value": 5250, "unit": "rpm"}
